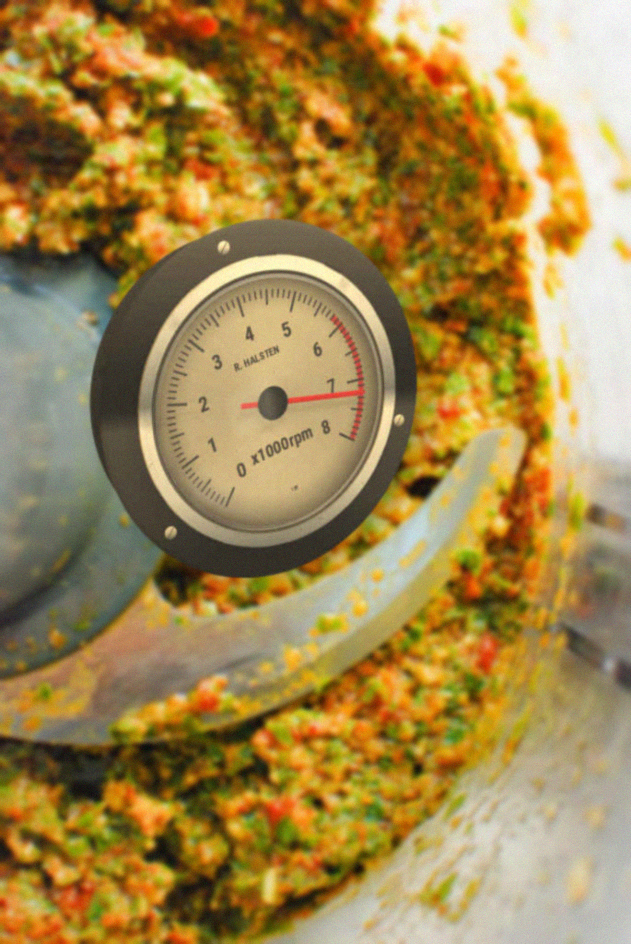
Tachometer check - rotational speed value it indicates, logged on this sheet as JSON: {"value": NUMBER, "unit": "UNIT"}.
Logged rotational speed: {"value": 7200, "unit": "rpm"}
